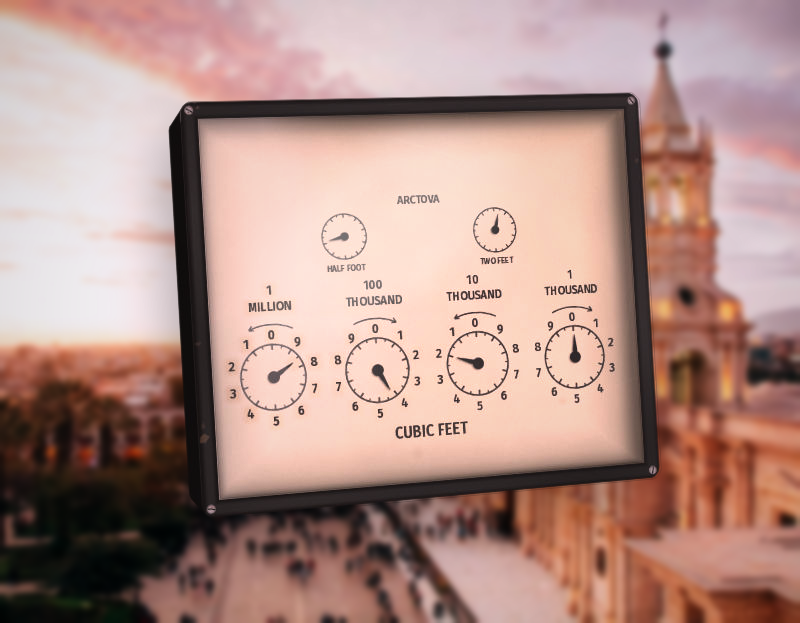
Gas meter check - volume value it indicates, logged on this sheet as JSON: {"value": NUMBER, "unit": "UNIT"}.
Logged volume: {"value": 842000, "unit": "ft³"}
